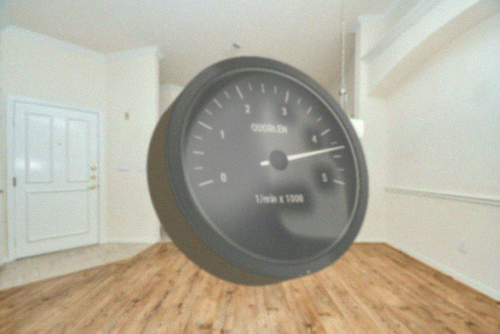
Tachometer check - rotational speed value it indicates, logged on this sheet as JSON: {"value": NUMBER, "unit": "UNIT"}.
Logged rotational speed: {"value": 4375, "unit": "rpm"}
